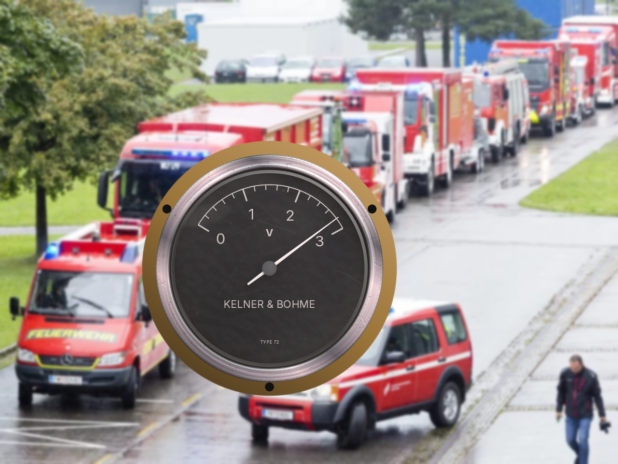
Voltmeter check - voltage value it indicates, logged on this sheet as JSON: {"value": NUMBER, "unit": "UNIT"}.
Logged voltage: {"value": 2.8, "unit": "V"}
